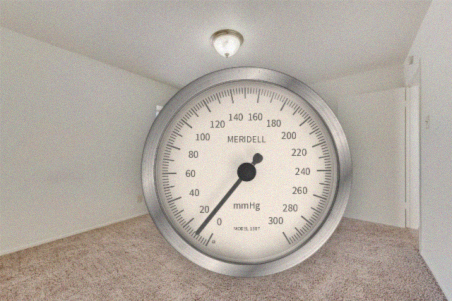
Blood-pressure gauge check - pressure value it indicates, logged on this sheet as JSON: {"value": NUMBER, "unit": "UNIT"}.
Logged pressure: {"value": 10, "unit": "mmHg"}
